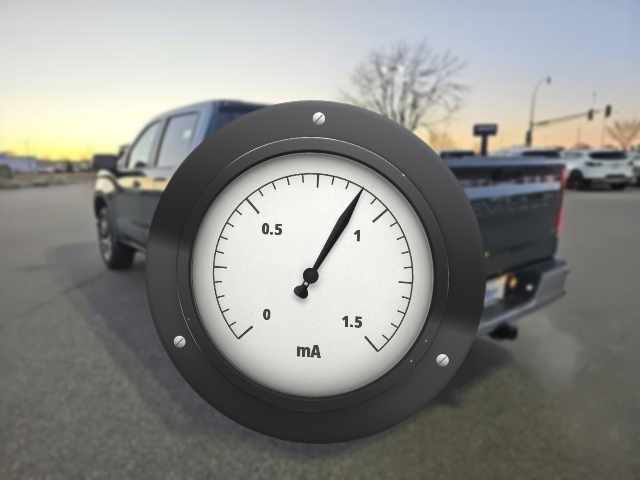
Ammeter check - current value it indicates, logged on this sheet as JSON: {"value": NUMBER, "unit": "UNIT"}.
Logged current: {"value": 0.9, "unit": "mA"}
